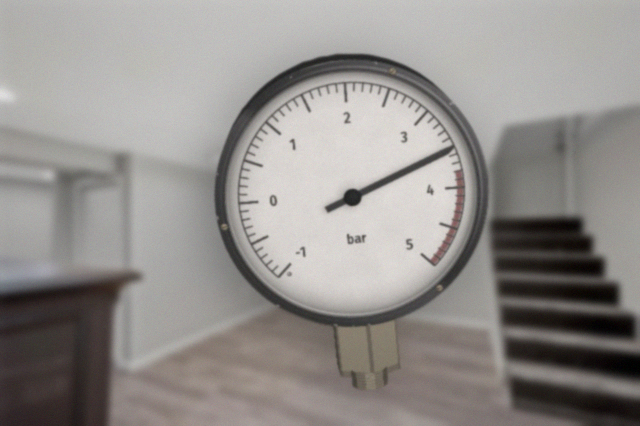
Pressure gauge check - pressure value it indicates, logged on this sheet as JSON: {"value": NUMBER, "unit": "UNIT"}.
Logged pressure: {"value": 3.5, "unit": "bar"}
